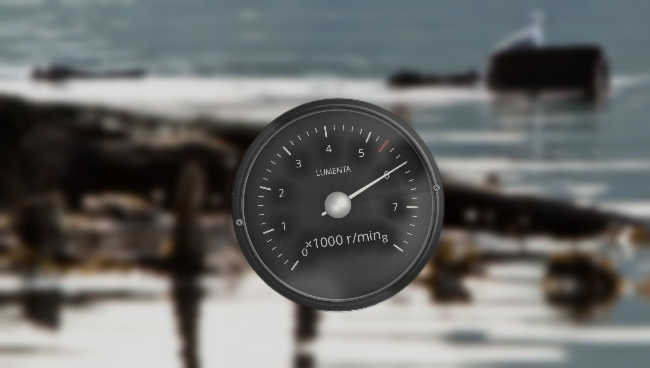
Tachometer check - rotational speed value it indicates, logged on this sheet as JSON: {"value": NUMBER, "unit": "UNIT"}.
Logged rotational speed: {"value": 6000, "unit": "rpm"}
